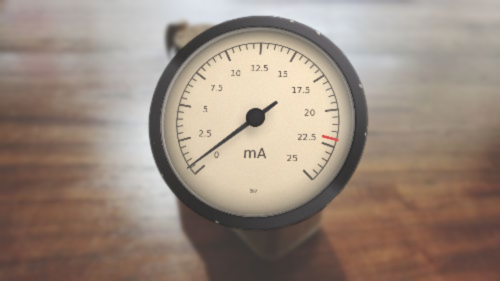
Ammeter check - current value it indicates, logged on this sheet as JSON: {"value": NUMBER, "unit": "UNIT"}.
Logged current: {"value": 0.5, "unit": "mA"}
